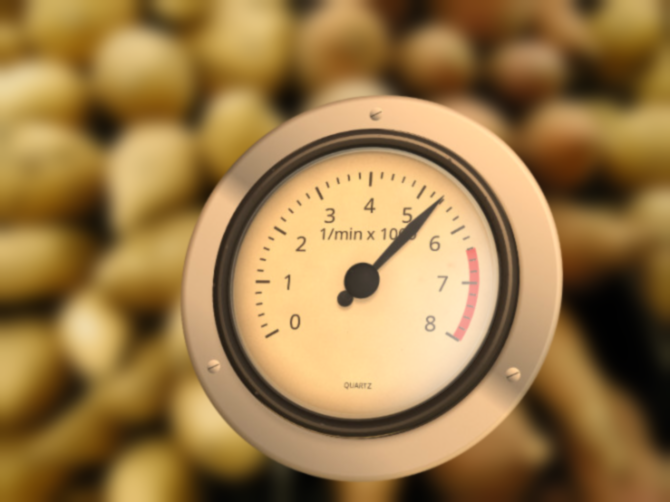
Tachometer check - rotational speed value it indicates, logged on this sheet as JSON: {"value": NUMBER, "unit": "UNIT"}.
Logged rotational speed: {"value": 5400, "unit": "rpm"}
